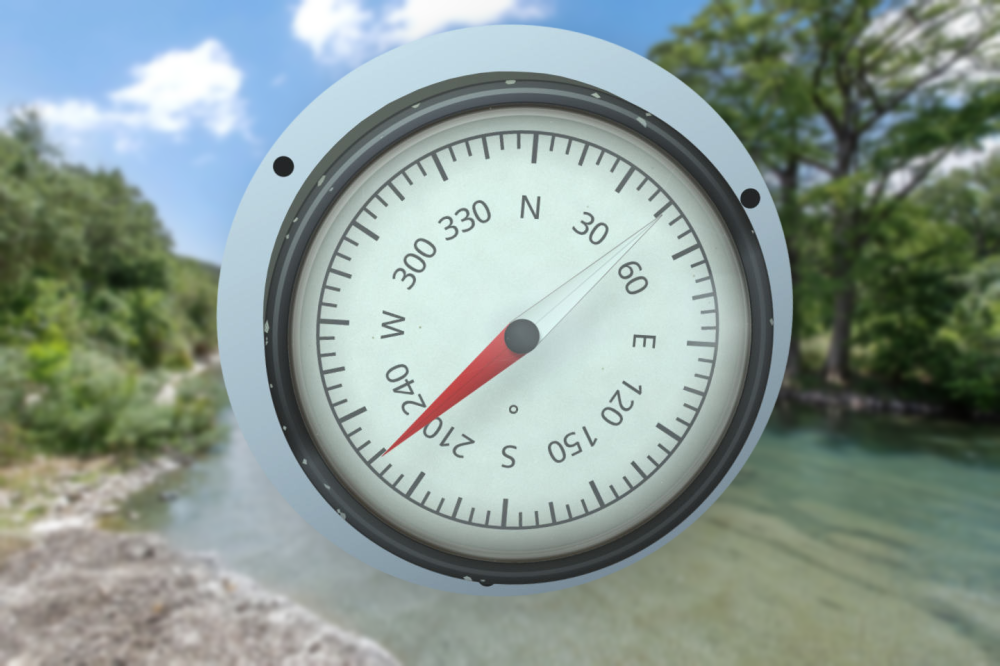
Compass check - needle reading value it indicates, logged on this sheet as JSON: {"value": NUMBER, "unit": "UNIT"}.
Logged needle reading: {"value": 225, "unit": "°"}
